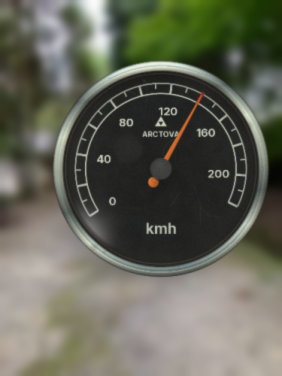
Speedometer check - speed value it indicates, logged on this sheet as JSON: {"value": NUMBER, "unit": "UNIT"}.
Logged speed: {"value": 140, "unit": "km/h"}
